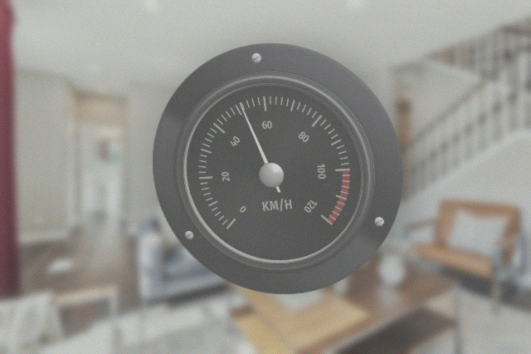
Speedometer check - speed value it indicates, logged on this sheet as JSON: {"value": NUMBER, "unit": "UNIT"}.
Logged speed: {"value": 52, "unit": "km/h"}
